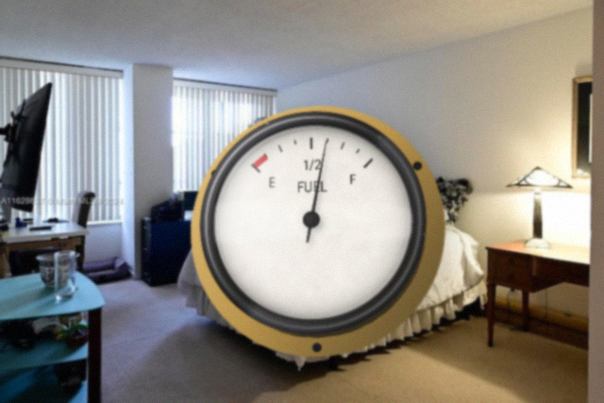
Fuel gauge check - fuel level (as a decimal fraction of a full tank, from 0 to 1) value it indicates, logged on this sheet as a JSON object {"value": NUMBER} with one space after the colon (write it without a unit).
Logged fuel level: {"value": 0.625}
